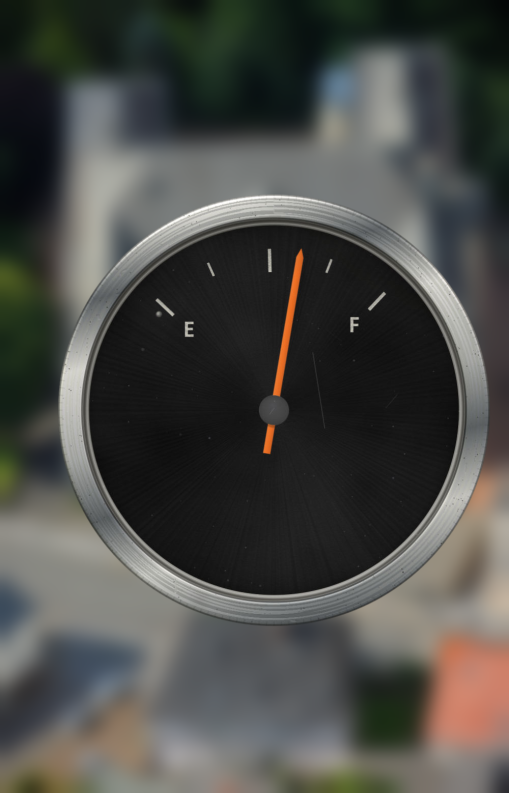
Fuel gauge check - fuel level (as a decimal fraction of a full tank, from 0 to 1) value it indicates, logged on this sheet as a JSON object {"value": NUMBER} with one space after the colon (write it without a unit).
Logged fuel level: {"value": 0.625}
